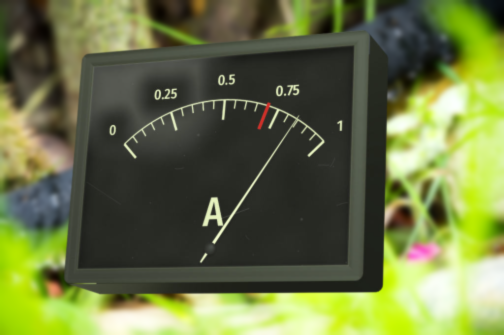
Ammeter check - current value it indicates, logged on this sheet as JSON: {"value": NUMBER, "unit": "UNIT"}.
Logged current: {"value": 0.85, "unit": "A"}
